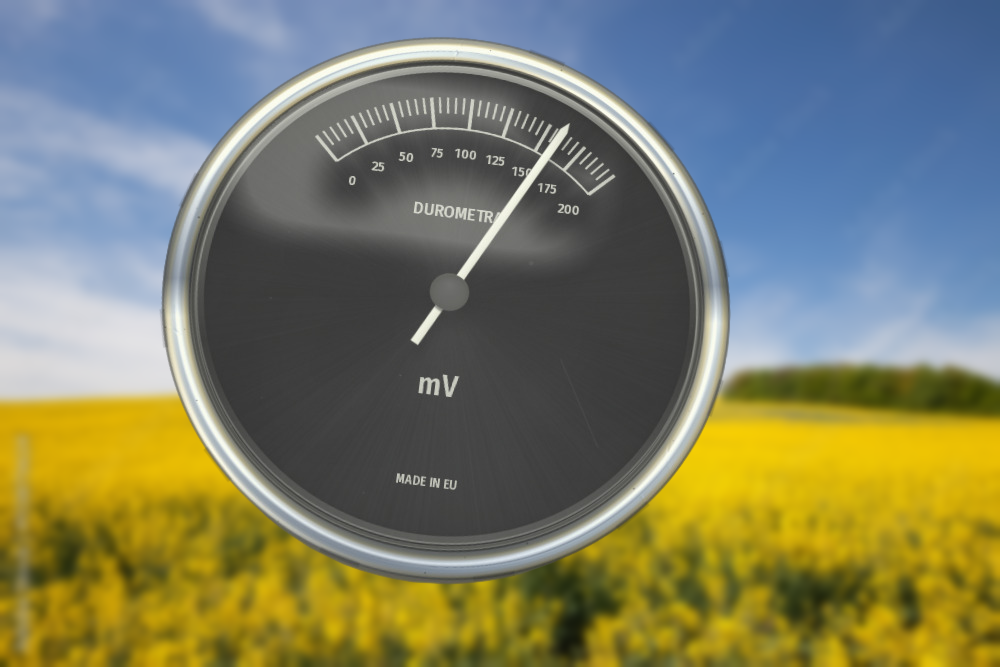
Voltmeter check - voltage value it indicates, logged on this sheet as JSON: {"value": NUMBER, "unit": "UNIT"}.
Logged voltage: {"value": 160, "unit": "mV"}
